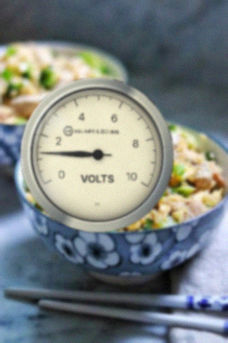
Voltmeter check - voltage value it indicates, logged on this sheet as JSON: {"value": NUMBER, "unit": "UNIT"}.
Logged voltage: {"value": 1.25, "unit": "V"}
